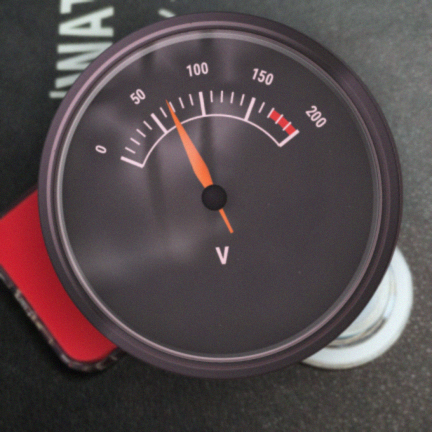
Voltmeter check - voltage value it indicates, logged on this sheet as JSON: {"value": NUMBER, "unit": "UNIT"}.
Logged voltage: {"value": 70, "unit": "V"}
